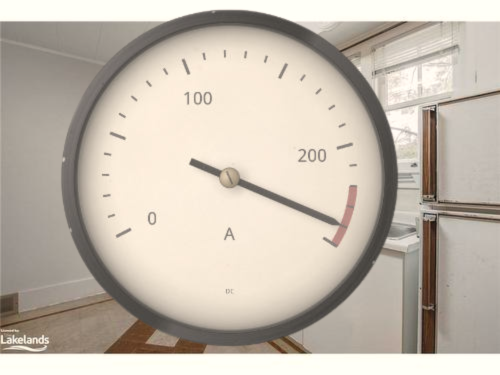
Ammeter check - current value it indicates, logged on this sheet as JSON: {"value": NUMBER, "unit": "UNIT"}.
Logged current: {"value": 240, "unit": "A"}
